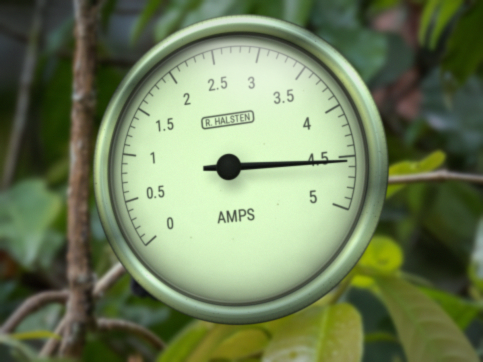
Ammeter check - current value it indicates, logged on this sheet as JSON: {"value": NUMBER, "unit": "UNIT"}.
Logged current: {"value": 4.55, "unit": "A"}
